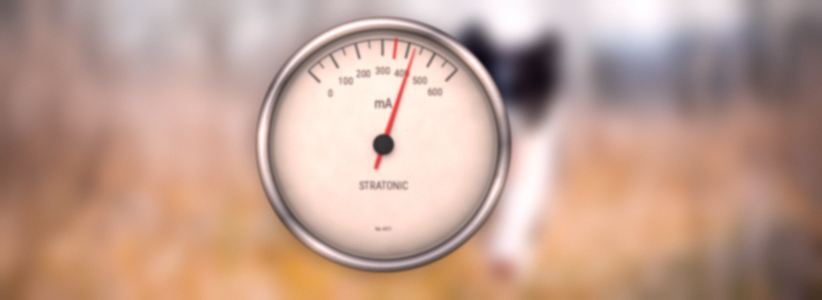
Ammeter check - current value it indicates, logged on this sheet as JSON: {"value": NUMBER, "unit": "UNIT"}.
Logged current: {"value": 425, "unit": "mA"}
